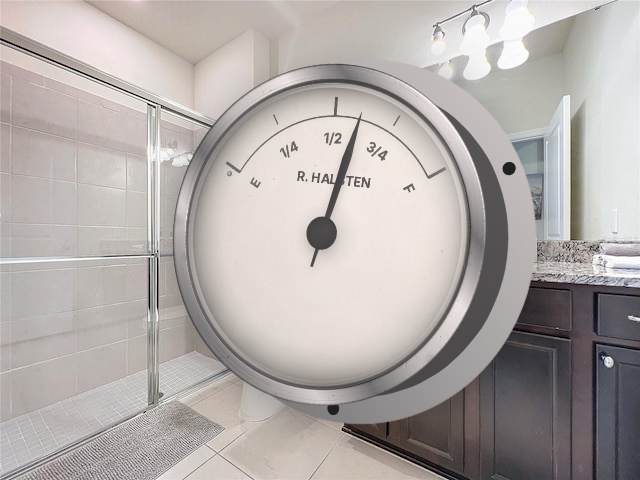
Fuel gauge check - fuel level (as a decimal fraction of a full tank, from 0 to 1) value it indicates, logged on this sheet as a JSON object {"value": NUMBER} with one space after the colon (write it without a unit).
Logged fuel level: {"value": 0.625}
